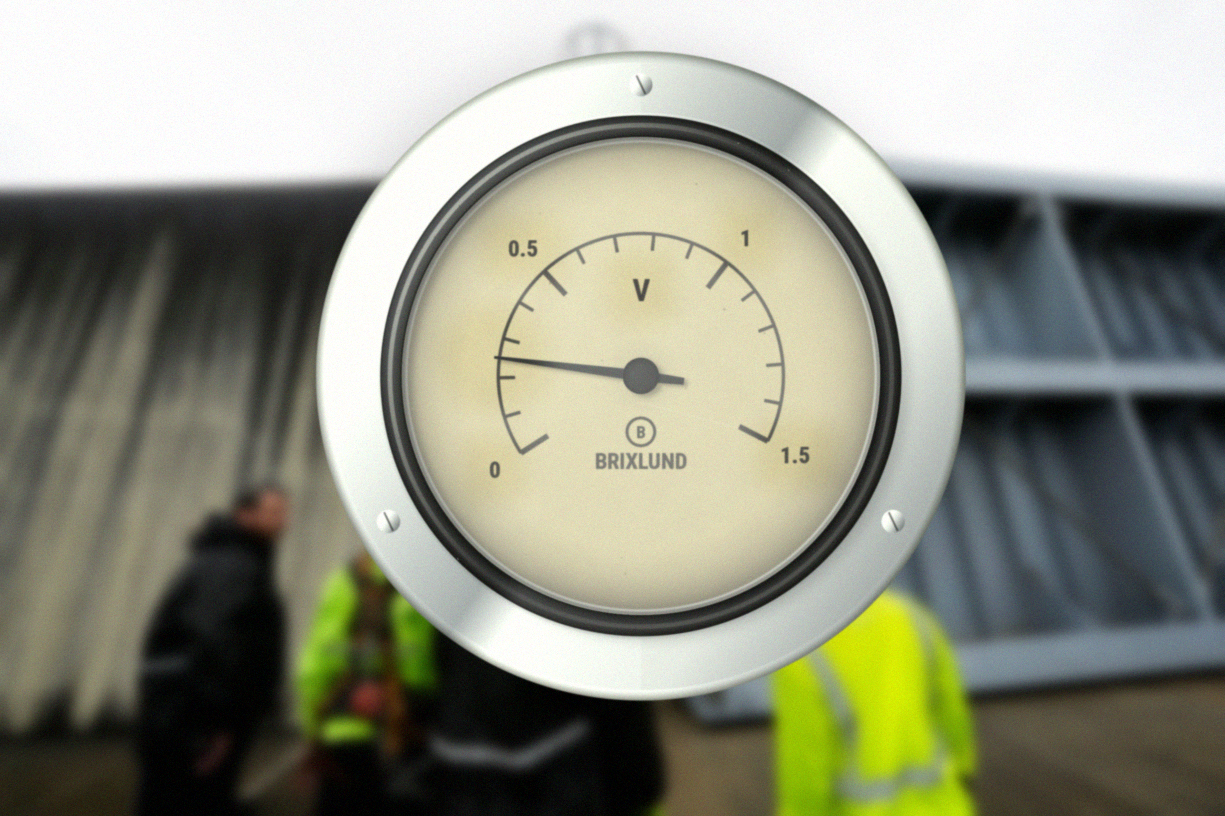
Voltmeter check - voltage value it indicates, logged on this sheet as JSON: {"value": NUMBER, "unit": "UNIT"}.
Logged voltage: {"value": 0.25, "unit": "V"}
